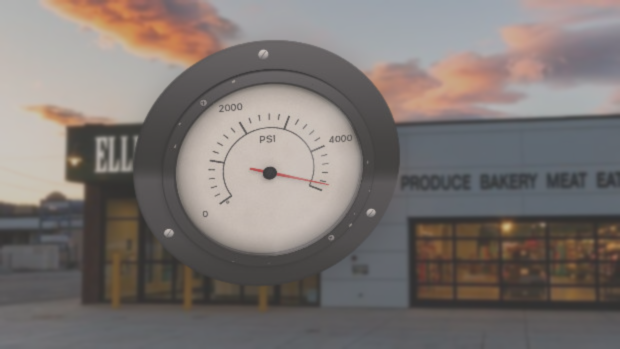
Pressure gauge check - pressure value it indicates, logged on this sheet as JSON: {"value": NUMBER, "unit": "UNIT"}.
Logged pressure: {"value": 4800, "unit": "psi"}
